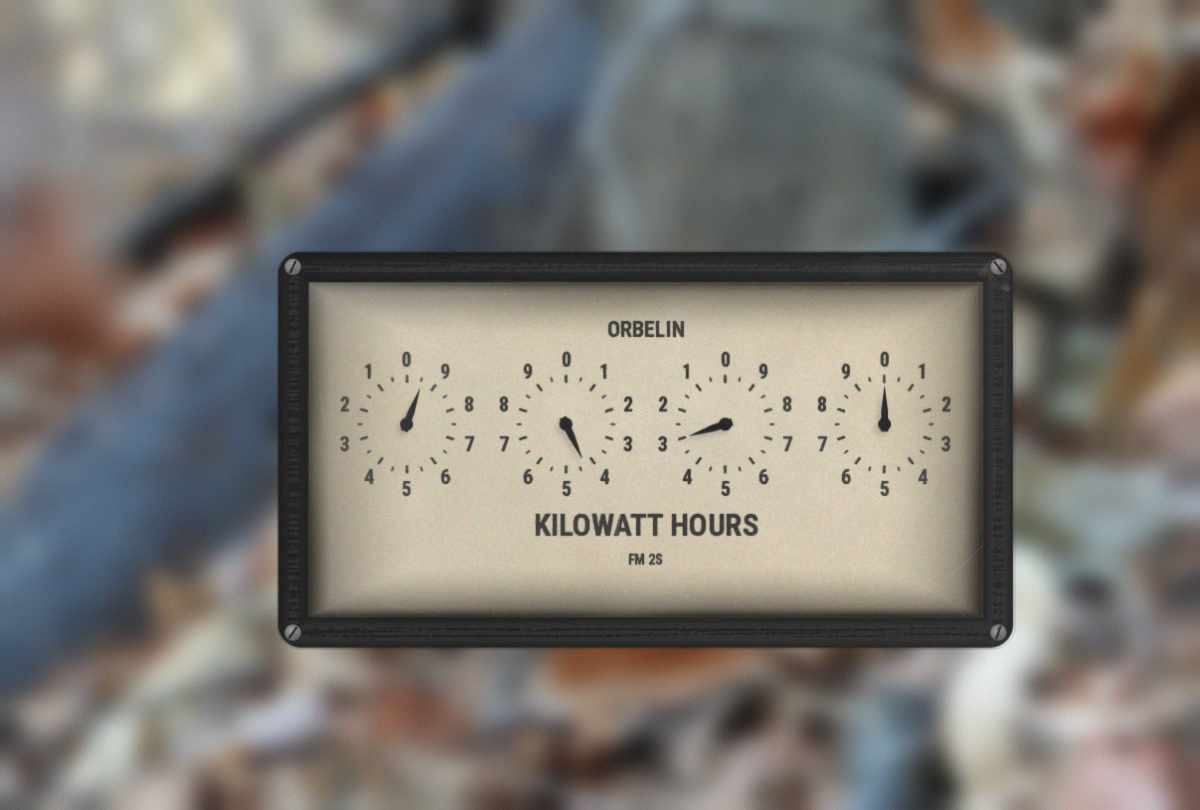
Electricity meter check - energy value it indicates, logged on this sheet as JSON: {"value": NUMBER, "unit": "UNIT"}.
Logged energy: {"value": 9430, "unit": "kWh"}
